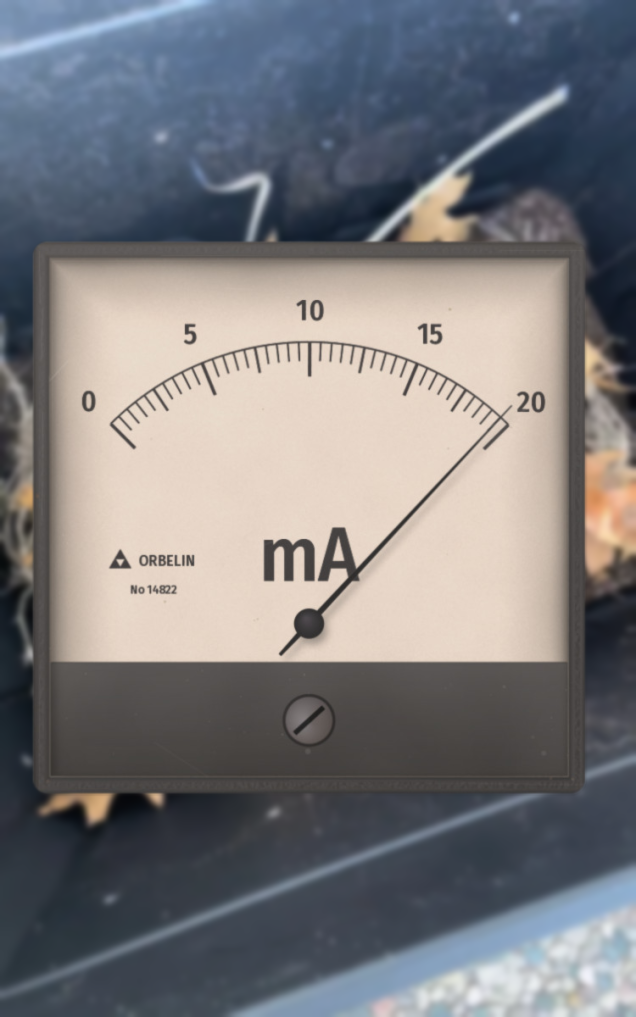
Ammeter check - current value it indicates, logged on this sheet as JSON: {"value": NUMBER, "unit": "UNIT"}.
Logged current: {"value": 19.5, "unit": "mA"}
